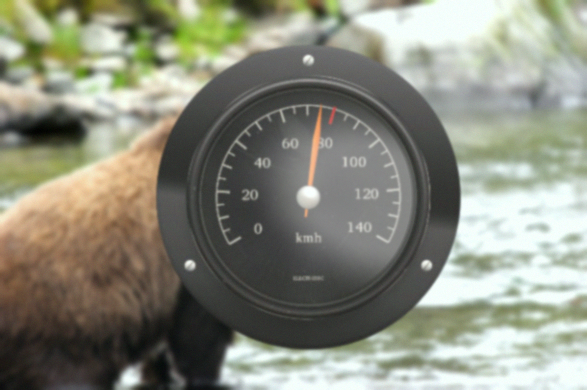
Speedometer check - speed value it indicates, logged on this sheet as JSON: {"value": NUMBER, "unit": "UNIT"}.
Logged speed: {"value": 75, "unit": "km/h"}
